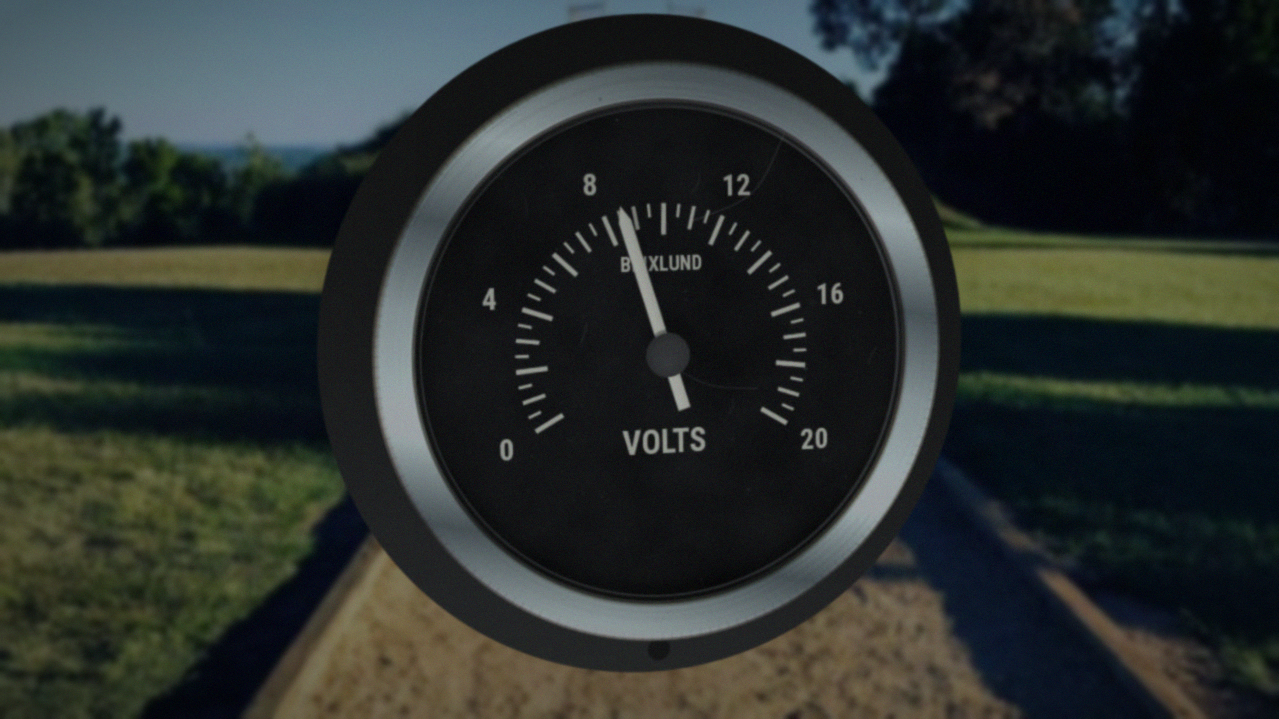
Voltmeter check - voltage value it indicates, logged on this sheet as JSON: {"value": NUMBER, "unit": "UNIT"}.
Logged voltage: {"value": 8.5, "unit": "V"}
